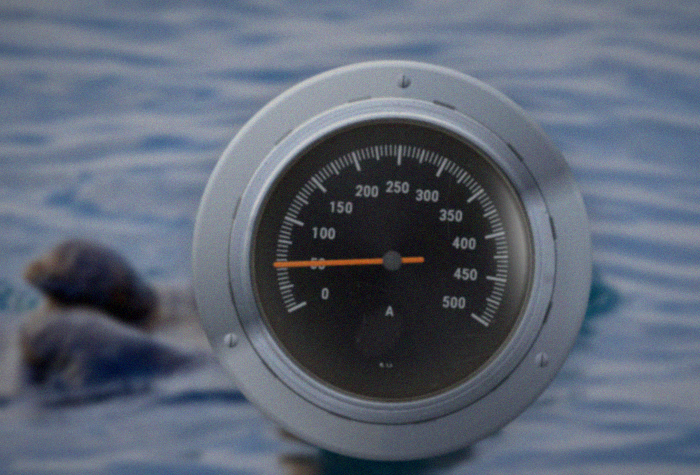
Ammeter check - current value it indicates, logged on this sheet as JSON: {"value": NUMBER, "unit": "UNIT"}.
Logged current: {"value": 50, "unit": "A"}
